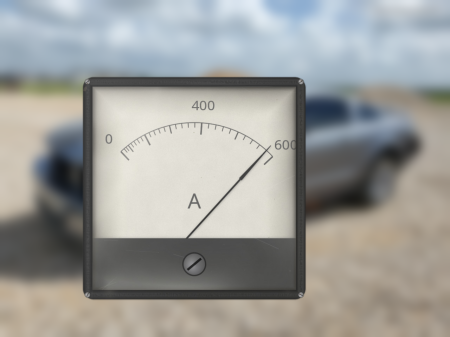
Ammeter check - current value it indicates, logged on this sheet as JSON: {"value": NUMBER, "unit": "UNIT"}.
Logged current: {"value": 580, "unit": "A"}
